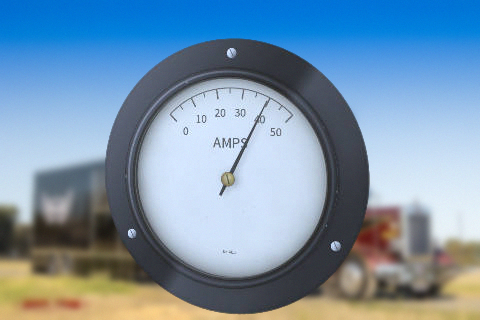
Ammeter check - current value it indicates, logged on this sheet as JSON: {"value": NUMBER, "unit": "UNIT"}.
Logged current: {"value": 40, "unit": "A"}
